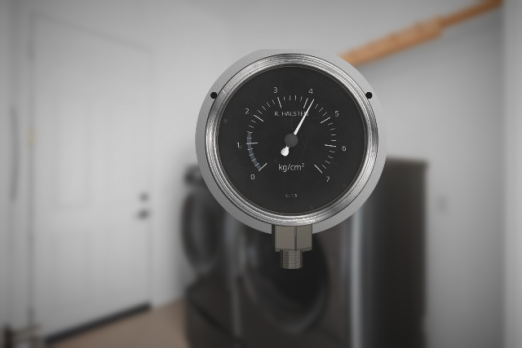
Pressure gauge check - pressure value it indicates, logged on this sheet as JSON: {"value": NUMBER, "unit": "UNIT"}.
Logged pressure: {"value": 4.2, "unit": "kg/cm²"}
